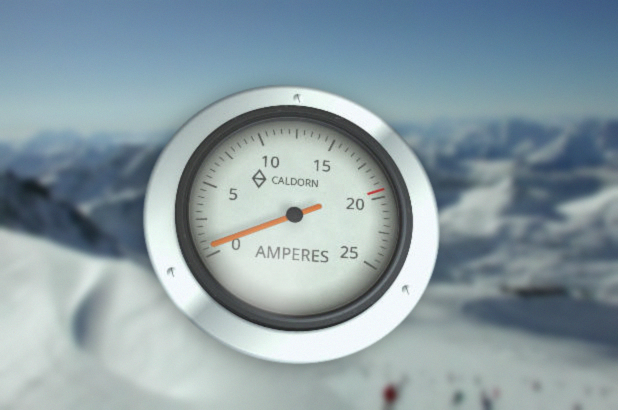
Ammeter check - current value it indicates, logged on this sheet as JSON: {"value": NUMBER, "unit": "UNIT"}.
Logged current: {"value": 0.5, "unit": "A"}
